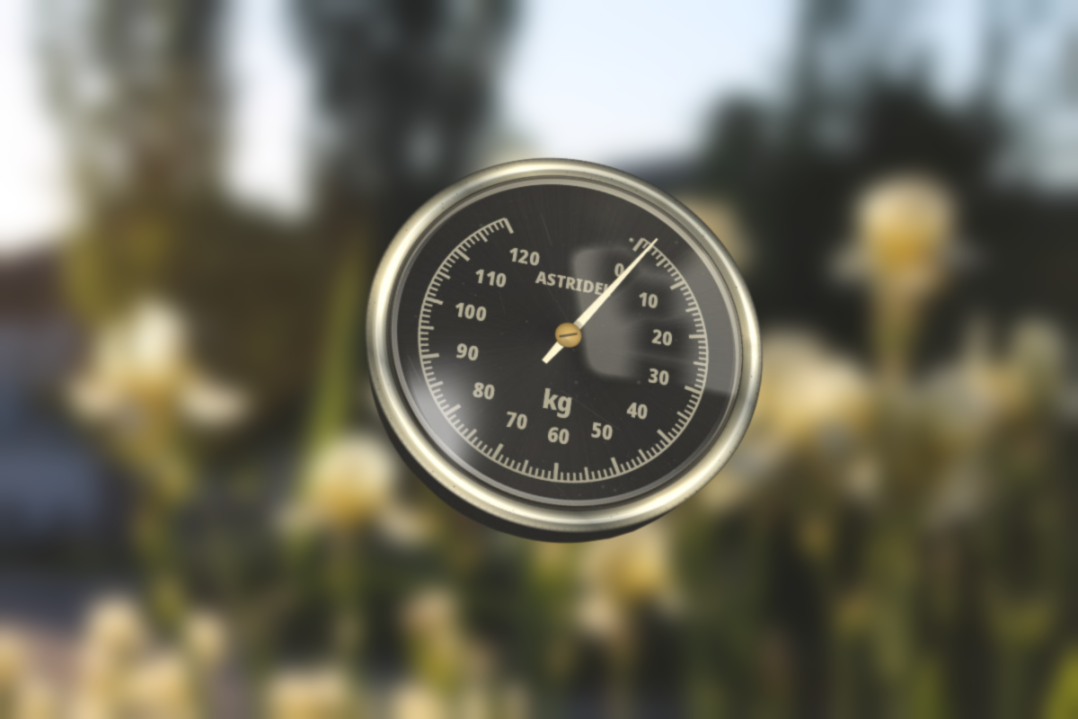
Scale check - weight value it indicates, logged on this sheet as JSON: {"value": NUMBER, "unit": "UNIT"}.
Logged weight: {"value": 2, "unit": "kg"}
